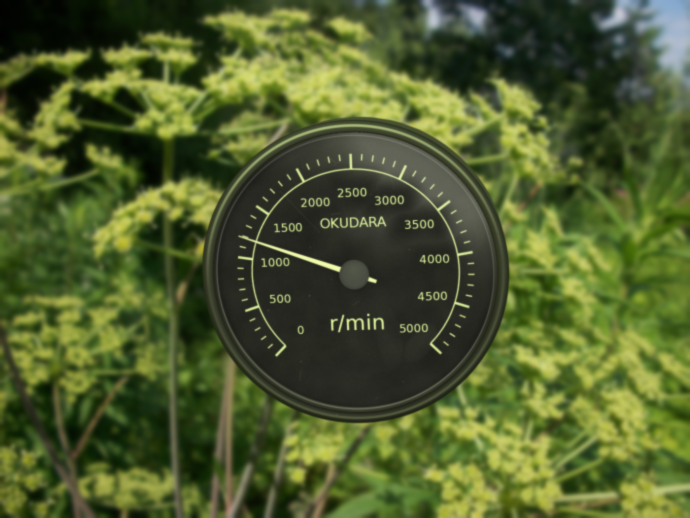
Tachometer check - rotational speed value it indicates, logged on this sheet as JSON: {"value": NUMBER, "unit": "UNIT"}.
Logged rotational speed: {"value": 1200, "unit": "rpm"}
